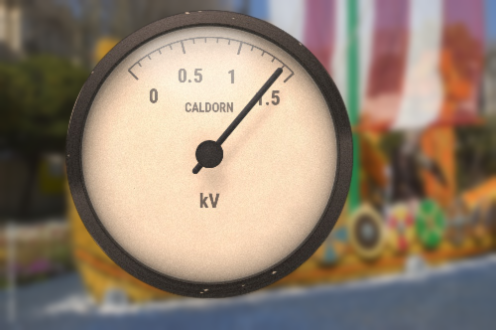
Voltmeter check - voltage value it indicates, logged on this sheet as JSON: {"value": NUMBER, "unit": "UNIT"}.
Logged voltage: {"value": 1.4, "unit": "kV"}
